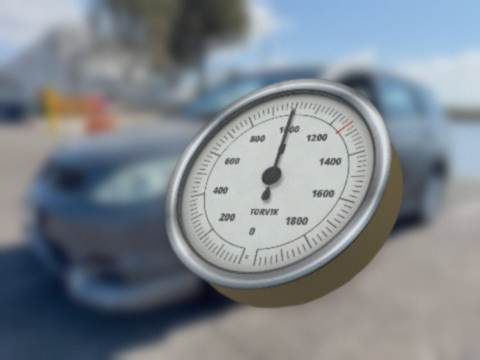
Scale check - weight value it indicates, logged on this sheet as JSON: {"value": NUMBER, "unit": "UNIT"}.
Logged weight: {"value": 1000, "unit": "g"}
